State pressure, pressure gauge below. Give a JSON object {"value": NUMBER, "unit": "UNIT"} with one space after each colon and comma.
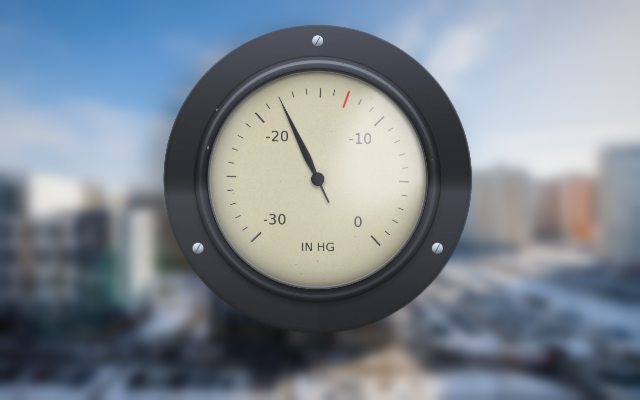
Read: {"value": -18, "unit": "inHg"}
